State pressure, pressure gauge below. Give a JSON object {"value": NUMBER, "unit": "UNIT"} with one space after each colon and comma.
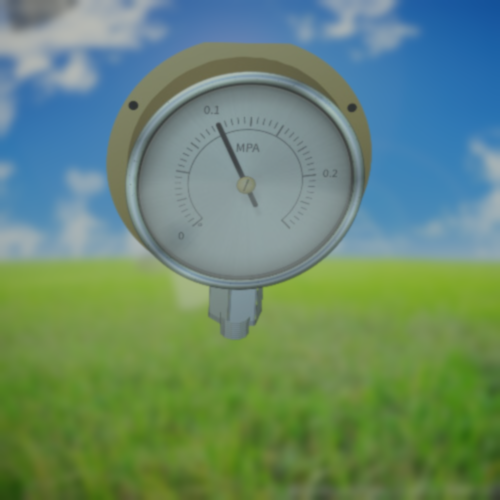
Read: {"value": 0.1, "unit": "MPa"}
